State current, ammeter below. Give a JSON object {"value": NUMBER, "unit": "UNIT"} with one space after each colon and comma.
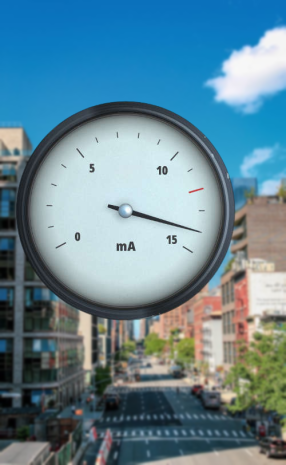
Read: {"value": 14, "unit": "mA"}
